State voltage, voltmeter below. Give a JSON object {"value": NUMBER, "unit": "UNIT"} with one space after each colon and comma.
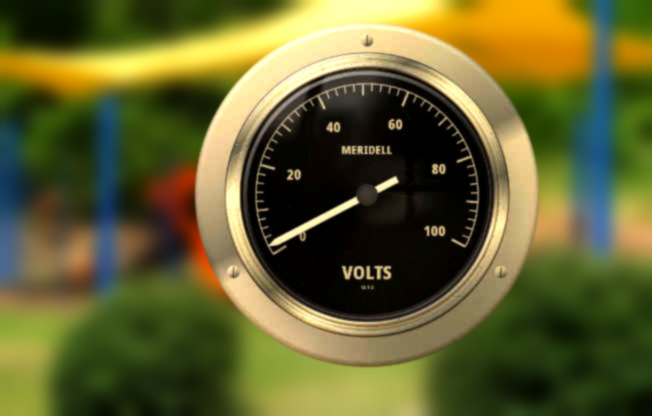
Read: {"value": 2, "unit": "V"}
